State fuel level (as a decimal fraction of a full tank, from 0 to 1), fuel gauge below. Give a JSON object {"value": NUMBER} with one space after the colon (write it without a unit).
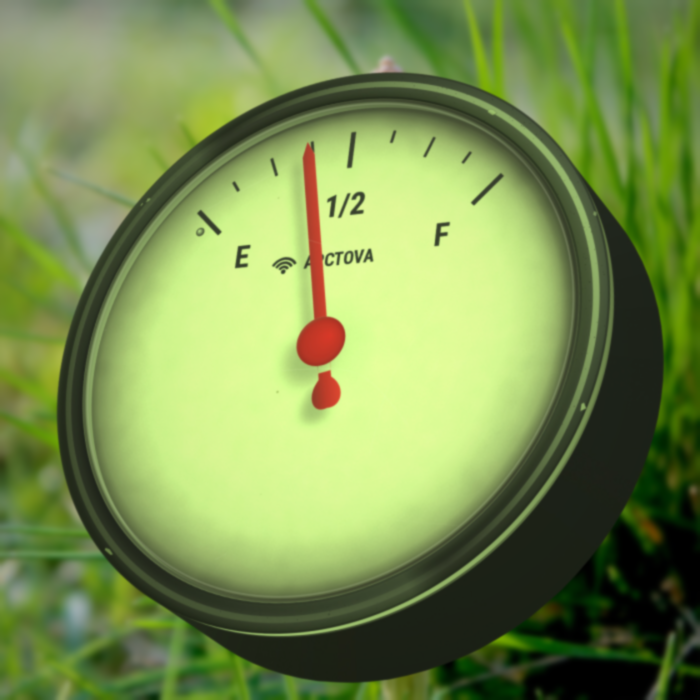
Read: {"value": 0.375}
